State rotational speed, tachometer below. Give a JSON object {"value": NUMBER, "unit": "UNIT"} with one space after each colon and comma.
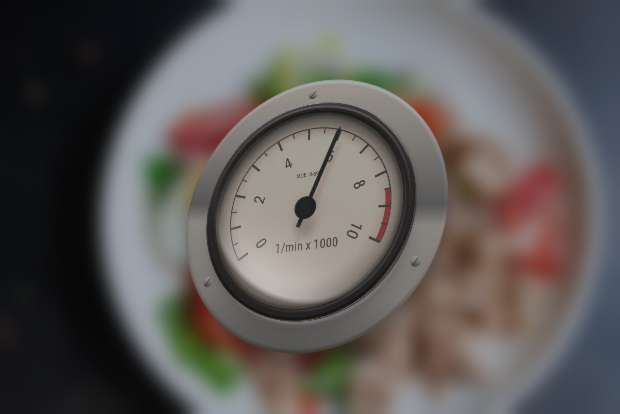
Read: {"value": 6000, "unit": "rpm"}
